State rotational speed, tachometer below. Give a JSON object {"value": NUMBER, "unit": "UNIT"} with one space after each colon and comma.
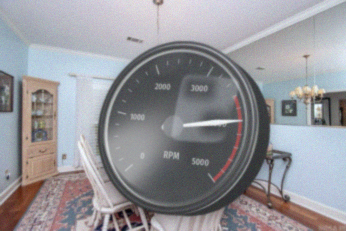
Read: {"value": 4000, "unit": "rpm"}
